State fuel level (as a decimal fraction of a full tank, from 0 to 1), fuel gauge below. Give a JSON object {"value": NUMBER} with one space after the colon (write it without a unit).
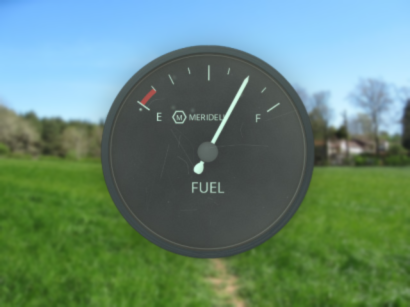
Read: {"value": 0.75}
